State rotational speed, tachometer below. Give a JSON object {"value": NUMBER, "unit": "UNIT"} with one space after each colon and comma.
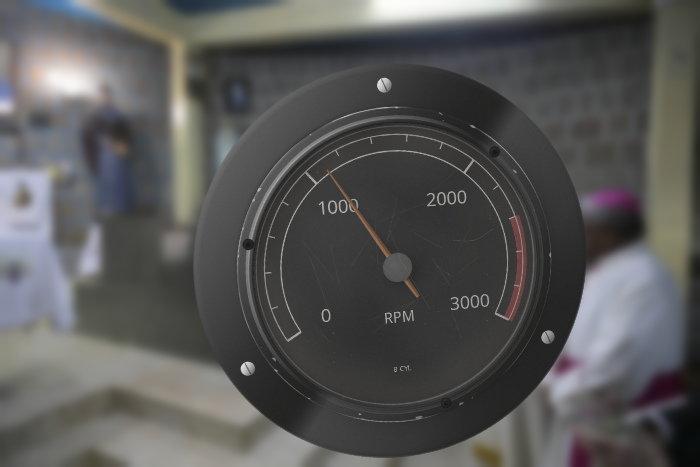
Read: {"value": 1100, "unit": "rpm"}
